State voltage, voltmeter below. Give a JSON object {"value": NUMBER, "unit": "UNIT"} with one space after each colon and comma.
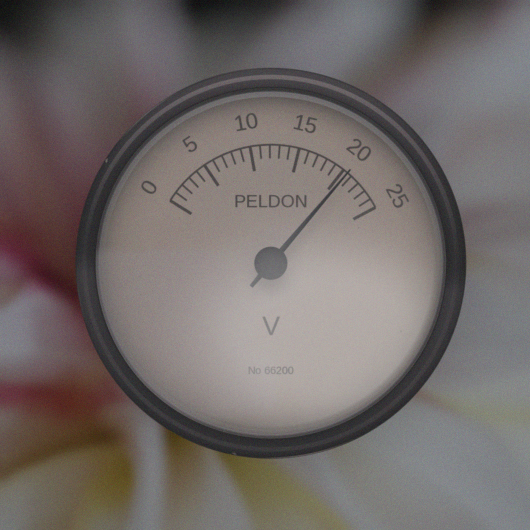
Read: {"value": 20.5, "unit": "V"}
